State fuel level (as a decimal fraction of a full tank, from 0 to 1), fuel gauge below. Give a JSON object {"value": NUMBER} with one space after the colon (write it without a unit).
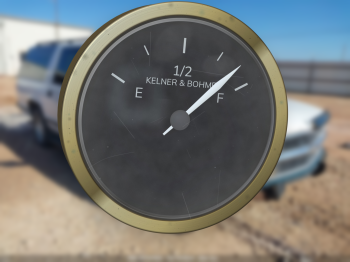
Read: {"value": 0.875}
